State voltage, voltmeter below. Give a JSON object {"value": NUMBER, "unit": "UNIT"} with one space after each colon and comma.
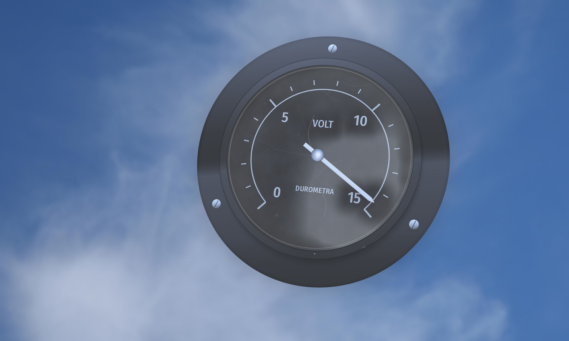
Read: {"value": 14.5, "unit": "V"}
